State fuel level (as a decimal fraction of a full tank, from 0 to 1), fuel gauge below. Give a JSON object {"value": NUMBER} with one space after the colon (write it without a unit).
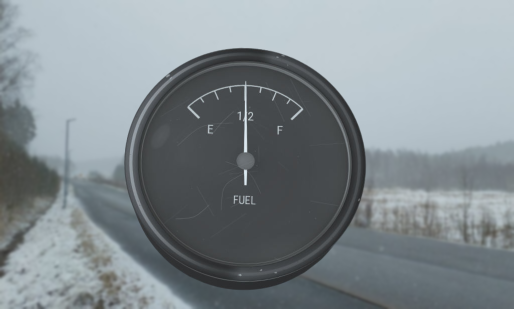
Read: {"value": 0.5}
